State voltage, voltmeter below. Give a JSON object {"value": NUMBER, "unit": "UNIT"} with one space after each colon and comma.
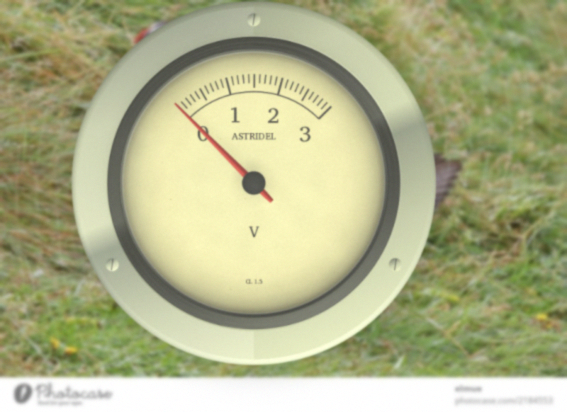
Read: {"value": 0, "unit": "V"}
